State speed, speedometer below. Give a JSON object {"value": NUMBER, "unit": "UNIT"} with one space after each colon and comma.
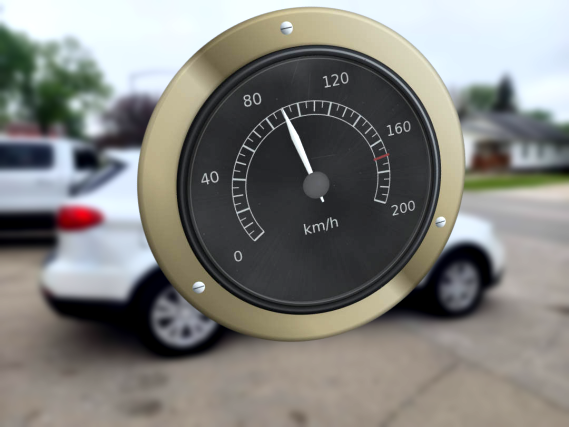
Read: {"value": 90, "unit": "km/h"}
